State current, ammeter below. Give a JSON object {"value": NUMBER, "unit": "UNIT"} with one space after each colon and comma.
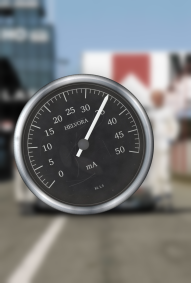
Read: {"value": 35, "unit": "mA"}
